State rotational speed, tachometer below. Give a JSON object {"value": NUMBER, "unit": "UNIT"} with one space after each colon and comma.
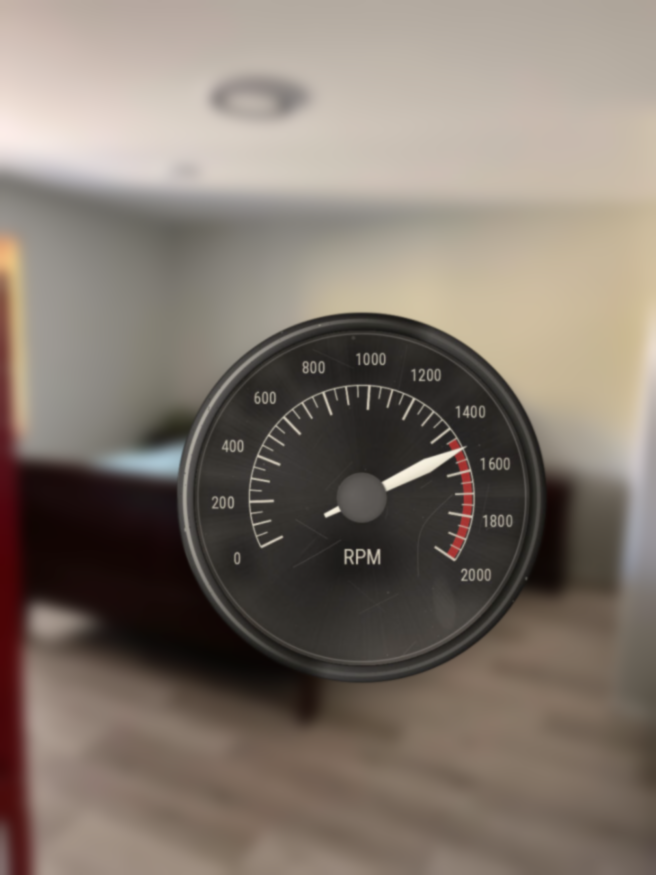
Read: {"value": 1500, "unit": "rpm"}
